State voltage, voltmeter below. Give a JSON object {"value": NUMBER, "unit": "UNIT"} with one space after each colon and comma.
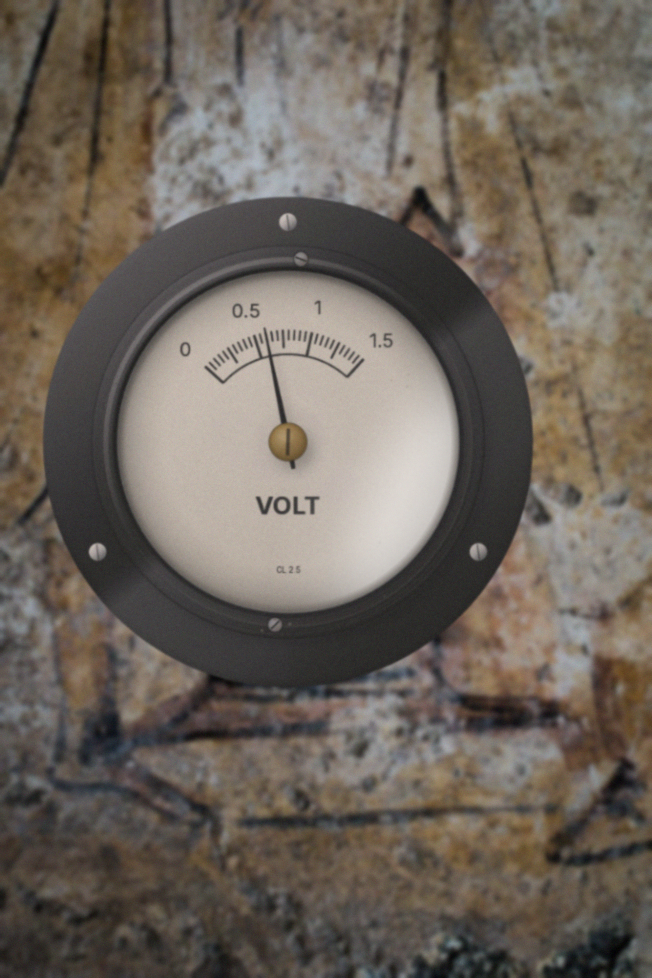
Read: {"value": 0.6, "unit": "V"}
